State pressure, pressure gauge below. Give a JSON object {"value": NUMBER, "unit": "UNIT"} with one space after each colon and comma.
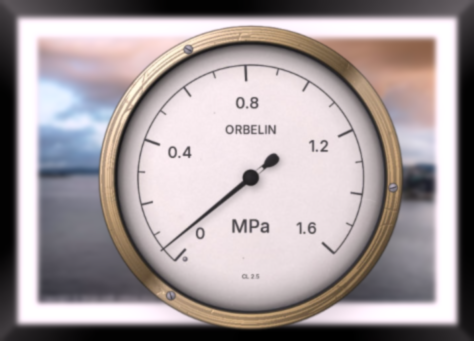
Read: {"value": 0.05, "unit": "MPa"}
